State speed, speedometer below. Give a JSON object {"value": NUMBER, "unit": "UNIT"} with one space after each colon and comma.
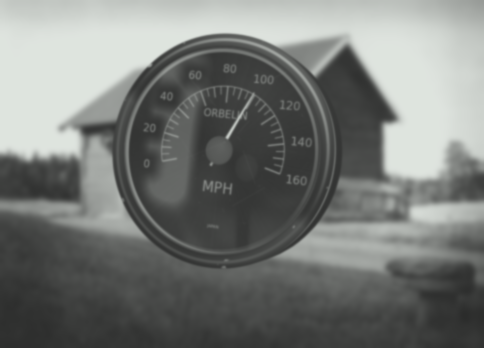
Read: {"value": 100, "unit": "mph"}
